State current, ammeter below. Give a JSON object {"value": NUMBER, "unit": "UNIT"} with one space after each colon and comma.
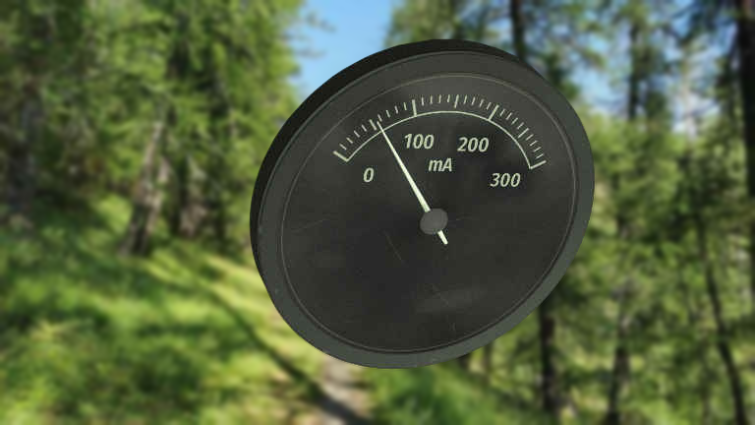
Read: {"value": 55, "unit": "mA"}
